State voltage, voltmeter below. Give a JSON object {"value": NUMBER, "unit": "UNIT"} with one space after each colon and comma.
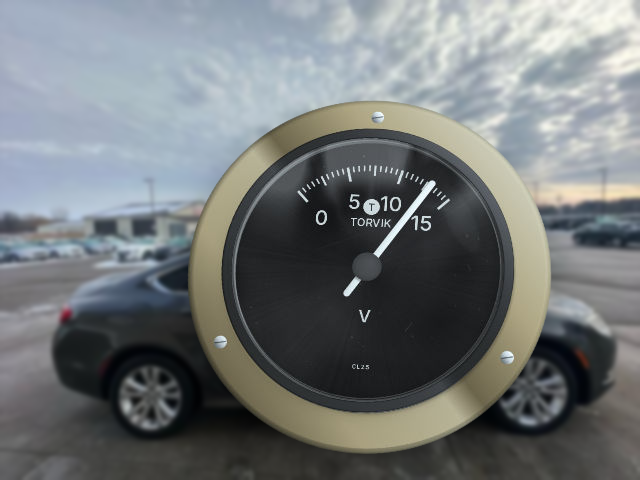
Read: {"value": 13, "unit": "V"}
